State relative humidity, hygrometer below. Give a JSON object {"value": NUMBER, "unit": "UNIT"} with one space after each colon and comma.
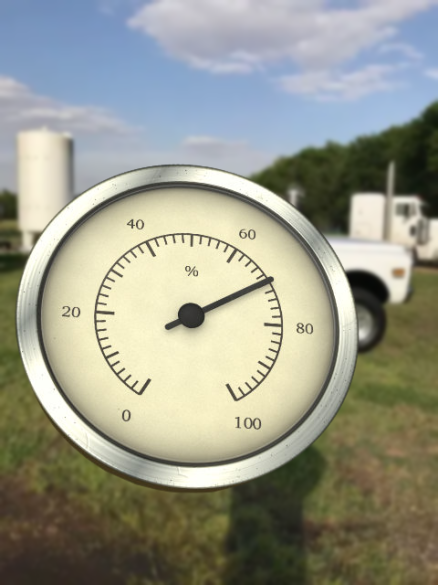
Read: {"value": 70, "unit": "%"}
